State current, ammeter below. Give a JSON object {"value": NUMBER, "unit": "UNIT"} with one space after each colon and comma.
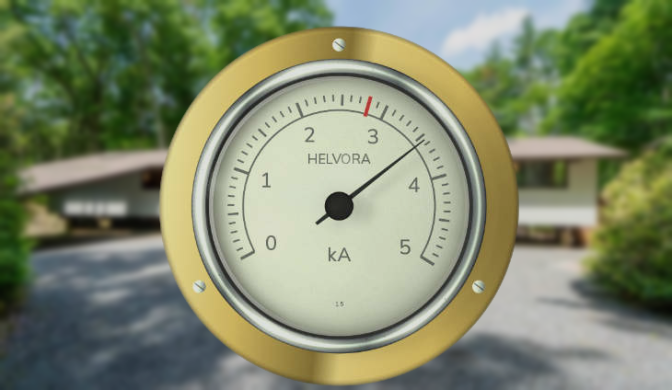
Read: {"value": 3.55, "unit": "kA"}
